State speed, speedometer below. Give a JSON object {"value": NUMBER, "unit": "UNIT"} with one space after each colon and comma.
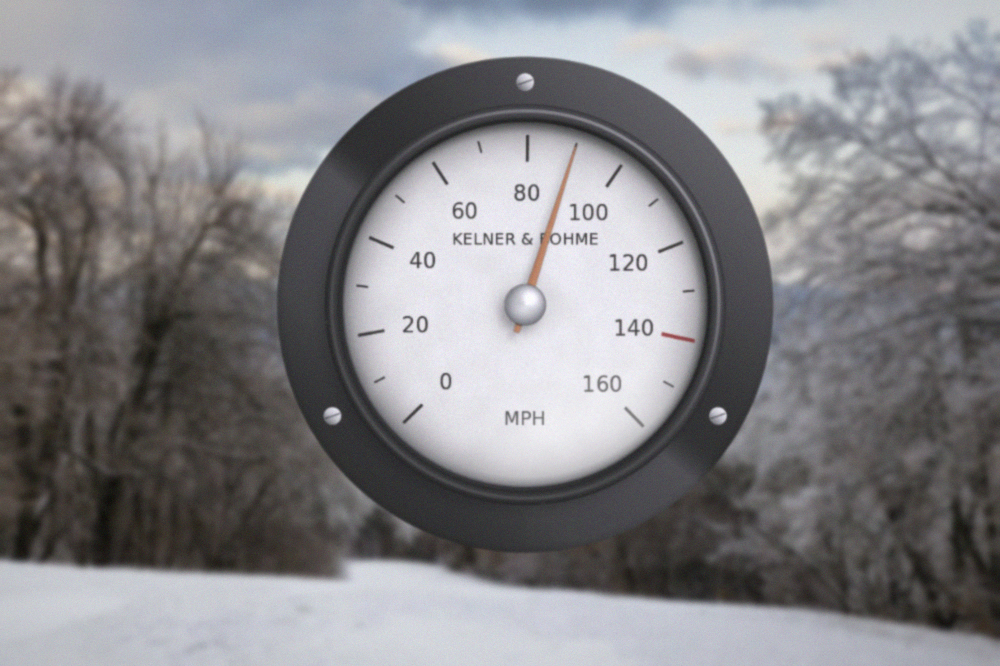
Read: {"value": 90, "unit": "mph"}
